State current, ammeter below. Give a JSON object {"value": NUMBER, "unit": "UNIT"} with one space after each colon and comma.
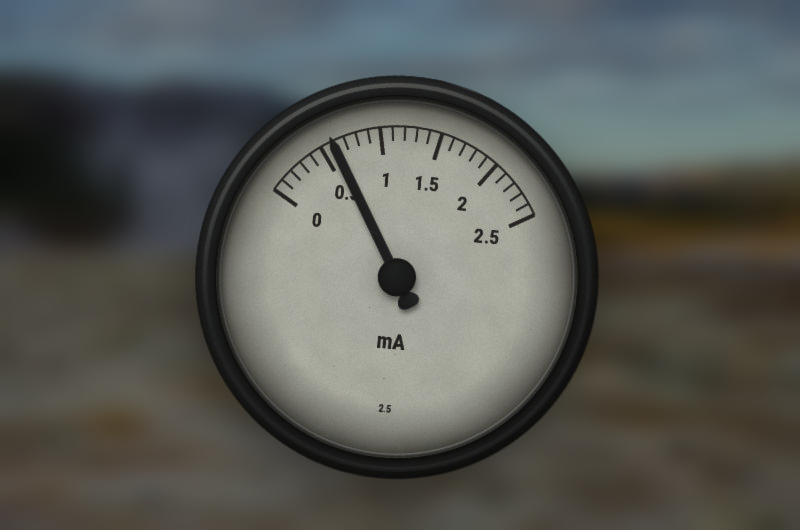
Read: {"value": 0.6, "unit": "mA"}
